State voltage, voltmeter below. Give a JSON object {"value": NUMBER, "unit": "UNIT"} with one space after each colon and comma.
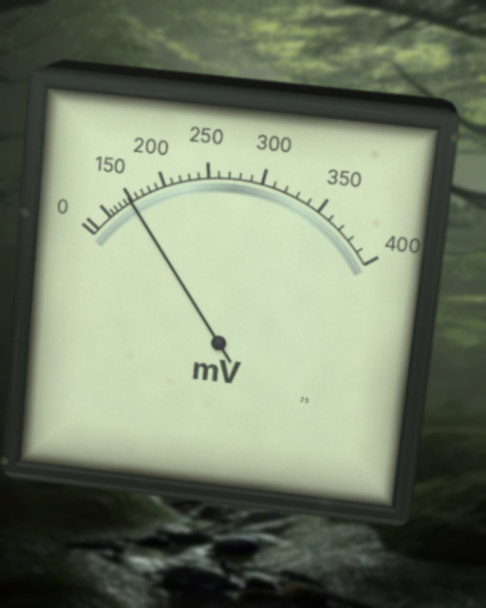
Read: {"value": 150, "unit": "mV"}
